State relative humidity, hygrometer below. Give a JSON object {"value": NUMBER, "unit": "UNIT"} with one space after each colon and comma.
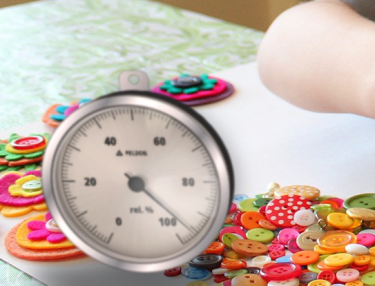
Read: {"value": 95, "unit": "%"}
